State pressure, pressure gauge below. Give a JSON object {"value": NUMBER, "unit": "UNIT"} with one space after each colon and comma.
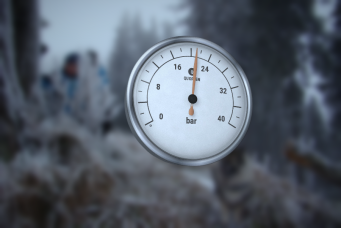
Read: {"value": 21, "unit": "bar"}
